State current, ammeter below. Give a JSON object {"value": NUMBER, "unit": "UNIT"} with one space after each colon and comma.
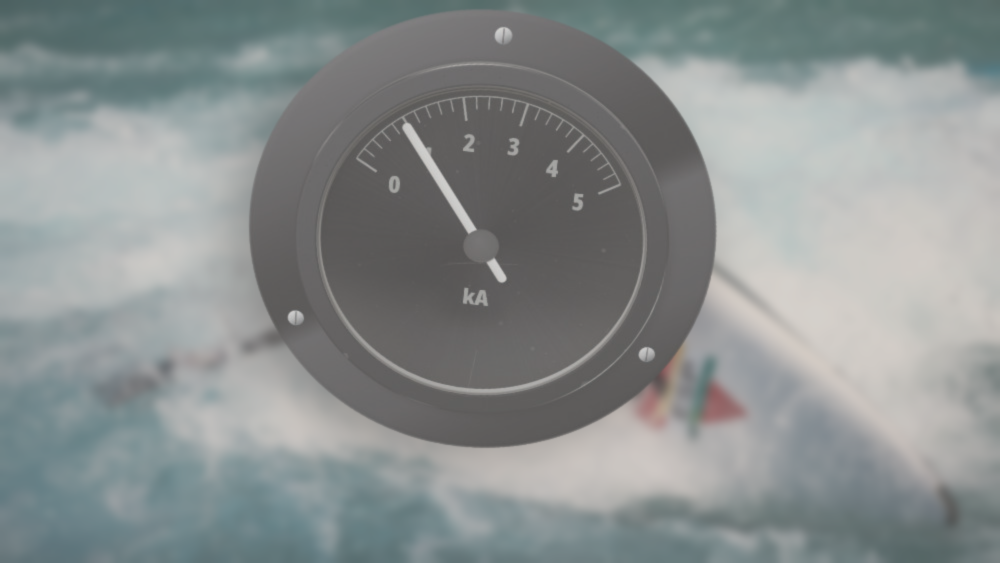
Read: {"value": 1, "unit": "kA"}
